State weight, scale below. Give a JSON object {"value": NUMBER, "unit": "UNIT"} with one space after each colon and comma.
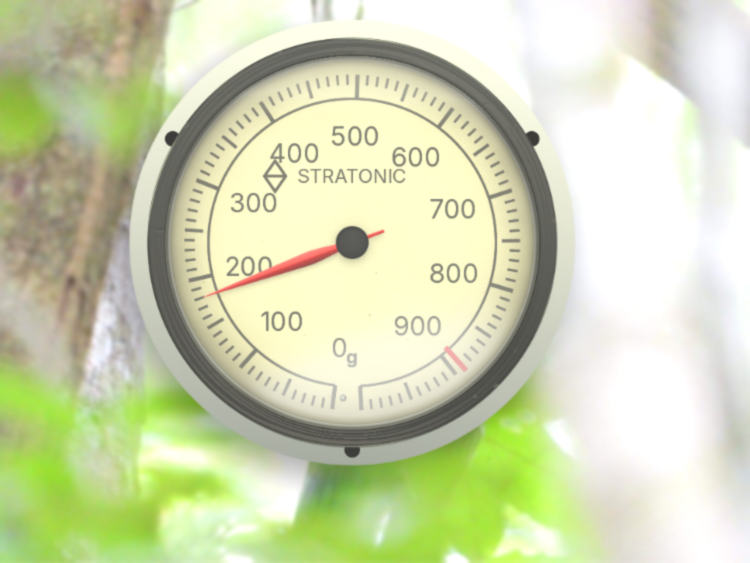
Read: {"value": 180, "unit": "g"}
